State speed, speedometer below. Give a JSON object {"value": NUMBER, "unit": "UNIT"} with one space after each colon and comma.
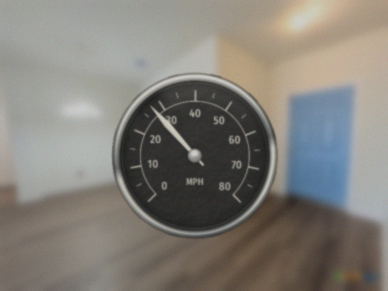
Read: {"value": 27.5, "unit": "mph"}
